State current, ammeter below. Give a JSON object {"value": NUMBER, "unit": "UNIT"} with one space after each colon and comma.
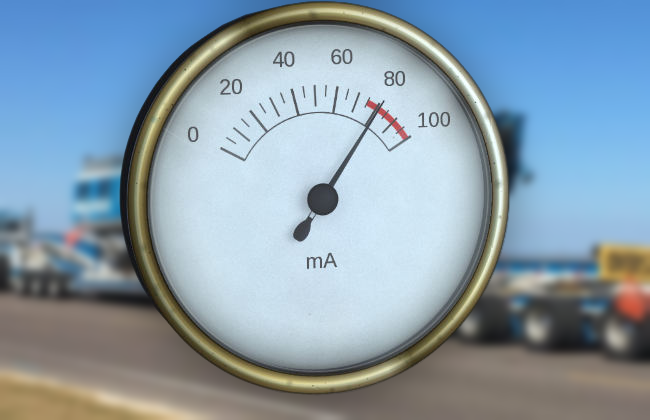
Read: {"value": 80, "unit": "mA"}
